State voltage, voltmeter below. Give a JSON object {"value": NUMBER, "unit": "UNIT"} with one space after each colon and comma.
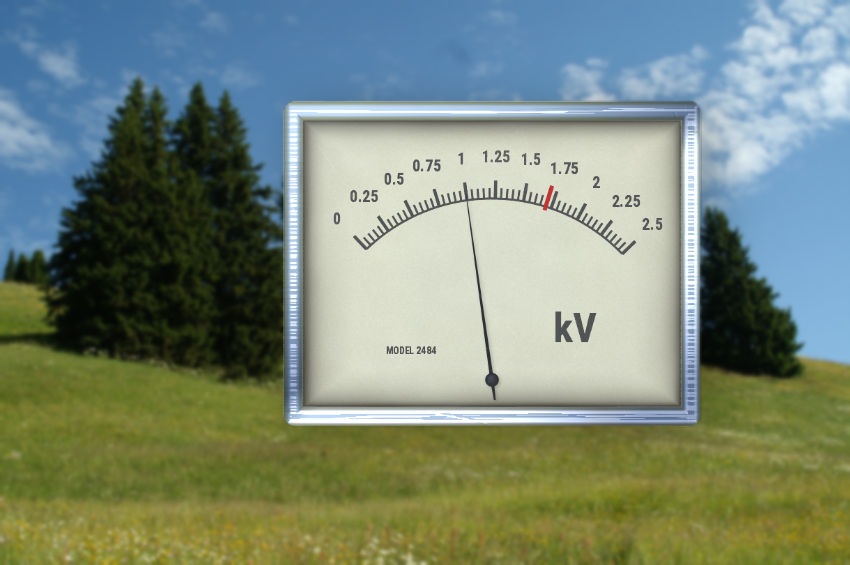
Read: {"value": 1, "unit": "kV"}
